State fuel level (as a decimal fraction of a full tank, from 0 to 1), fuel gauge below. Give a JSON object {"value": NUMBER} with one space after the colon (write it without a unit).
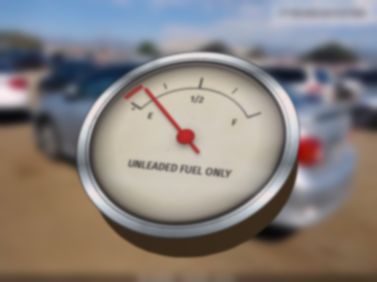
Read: {"value": 0.125}
